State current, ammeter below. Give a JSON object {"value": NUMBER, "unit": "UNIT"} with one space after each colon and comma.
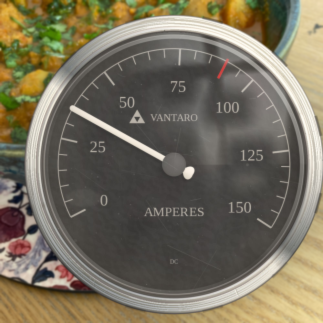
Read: {"value": 35, "unit": "A"}
